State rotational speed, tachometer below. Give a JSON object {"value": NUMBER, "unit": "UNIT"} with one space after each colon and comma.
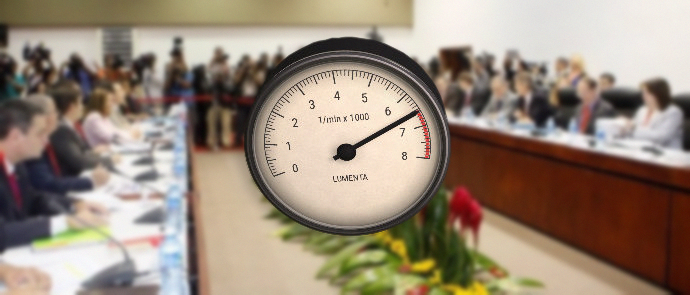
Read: {"value": 6500, "unit": "rpm"}
